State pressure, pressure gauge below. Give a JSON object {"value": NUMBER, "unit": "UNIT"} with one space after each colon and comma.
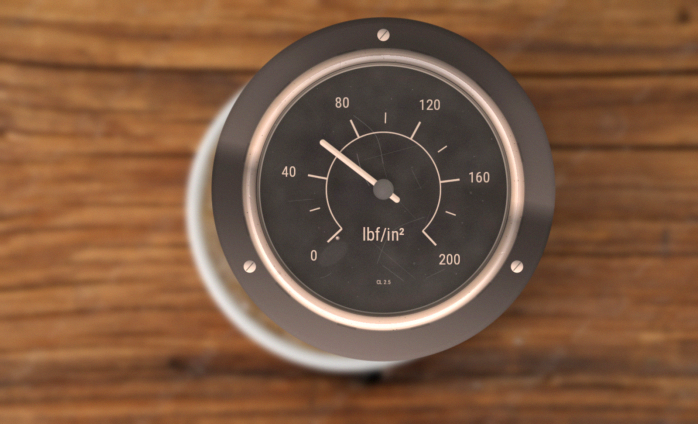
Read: {"value": 60, "unit": "psi"}
